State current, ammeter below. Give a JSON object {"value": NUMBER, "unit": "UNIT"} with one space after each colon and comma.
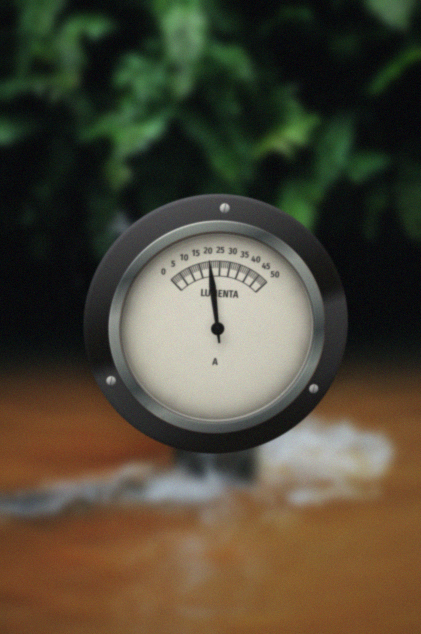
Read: {"value": 20, "unit": "A"}
